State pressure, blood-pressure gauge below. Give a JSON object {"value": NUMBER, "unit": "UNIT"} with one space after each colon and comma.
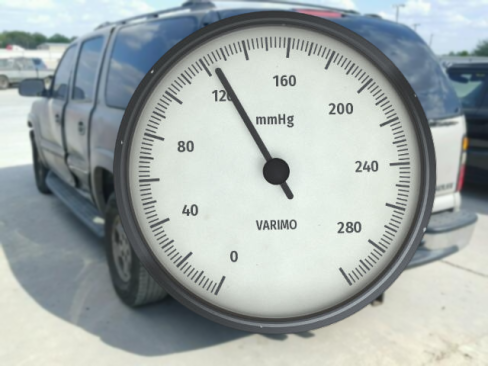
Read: {"value": 124, "unit": "mmHg"}
